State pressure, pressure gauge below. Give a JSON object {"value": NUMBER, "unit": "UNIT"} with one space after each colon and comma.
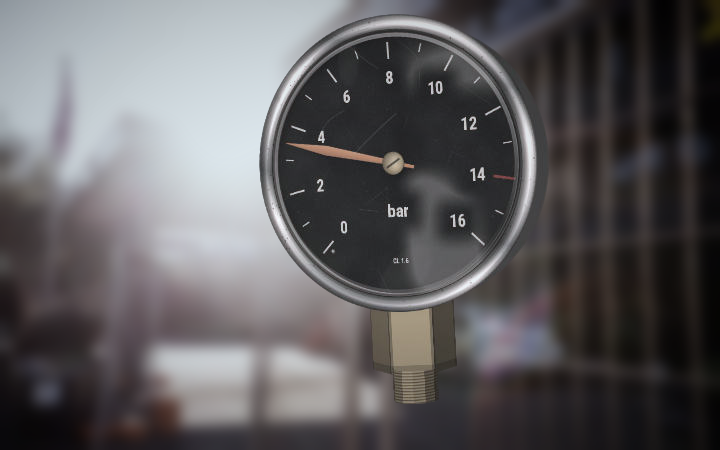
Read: {"value": 3.5, "unit": "bar"}
